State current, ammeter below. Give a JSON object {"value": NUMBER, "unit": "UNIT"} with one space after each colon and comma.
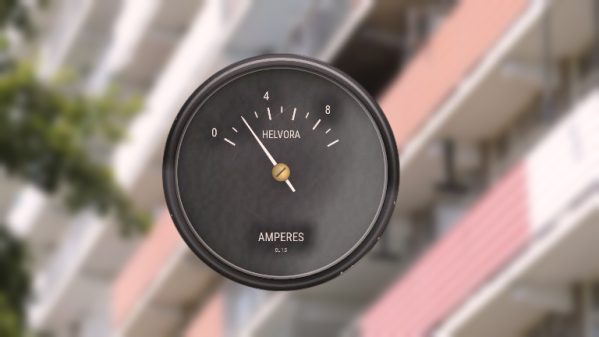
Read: {"value": 2, "unit": "A"}
